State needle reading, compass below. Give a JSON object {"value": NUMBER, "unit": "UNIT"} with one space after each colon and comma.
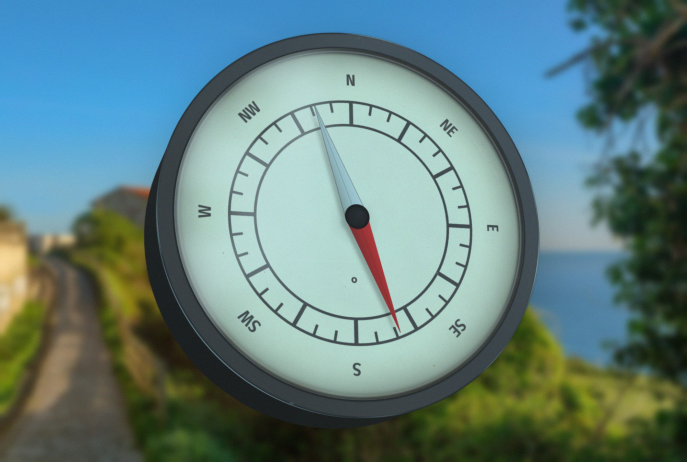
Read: {"value": 160, "unit": "°"}
